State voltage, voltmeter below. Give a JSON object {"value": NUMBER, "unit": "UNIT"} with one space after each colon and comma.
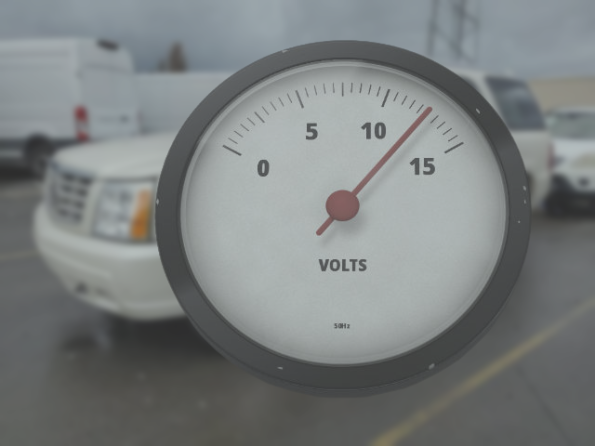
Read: {"value": 12.5, "unit": "V"}
